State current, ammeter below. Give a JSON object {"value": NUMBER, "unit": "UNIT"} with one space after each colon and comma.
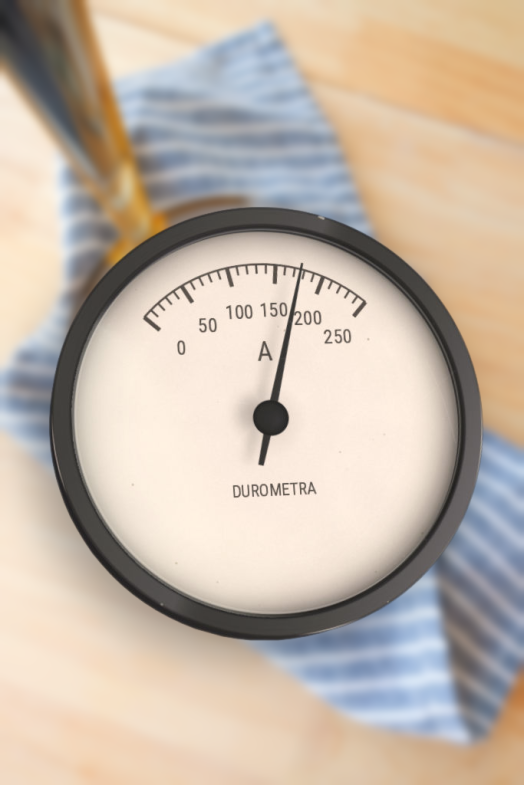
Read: {"value": 175, "unit": "A"}
